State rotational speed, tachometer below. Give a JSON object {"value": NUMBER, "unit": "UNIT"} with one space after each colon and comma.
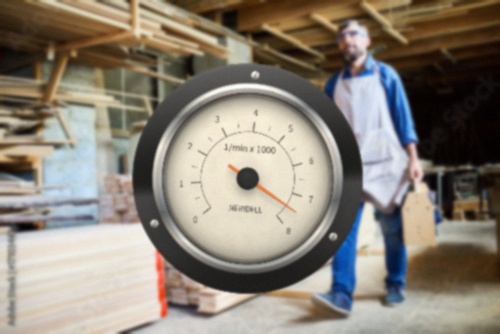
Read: {"value": 7500, "unit": "rpm"}
